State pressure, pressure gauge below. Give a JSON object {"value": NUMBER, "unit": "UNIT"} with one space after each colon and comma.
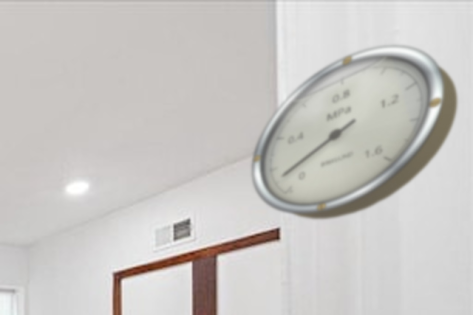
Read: {"value": 0.1, "unit": "MPa"}
